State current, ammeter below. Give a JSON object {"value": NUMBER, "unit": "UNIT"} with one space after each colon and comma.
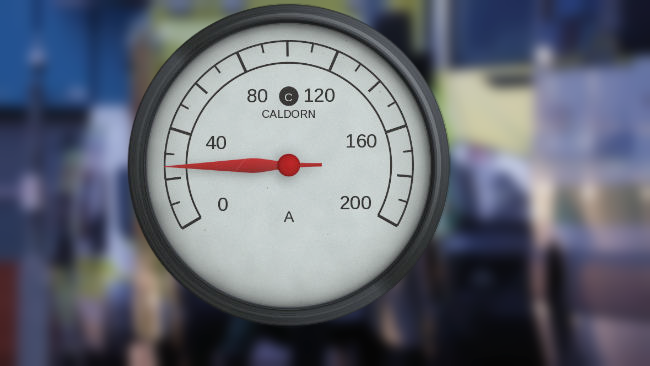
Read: {"value": 25, "unit": "A"}
